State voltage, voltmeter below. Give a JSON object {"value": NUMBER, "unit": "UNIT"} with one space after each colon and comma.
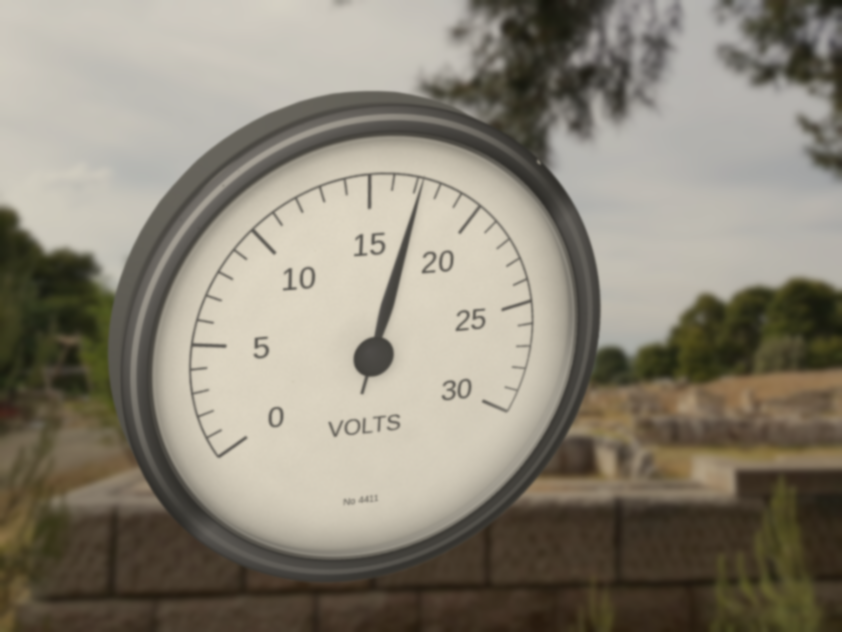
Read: {"value": 17, "unit": "V"}
